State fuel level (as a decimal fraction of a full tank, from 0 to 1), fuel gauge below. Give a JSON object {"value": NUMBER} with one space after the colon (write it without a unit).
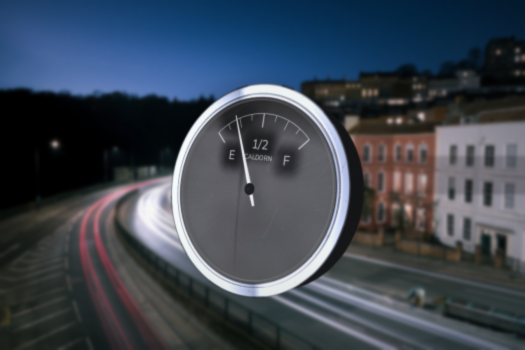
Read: {"value": 0.25}
